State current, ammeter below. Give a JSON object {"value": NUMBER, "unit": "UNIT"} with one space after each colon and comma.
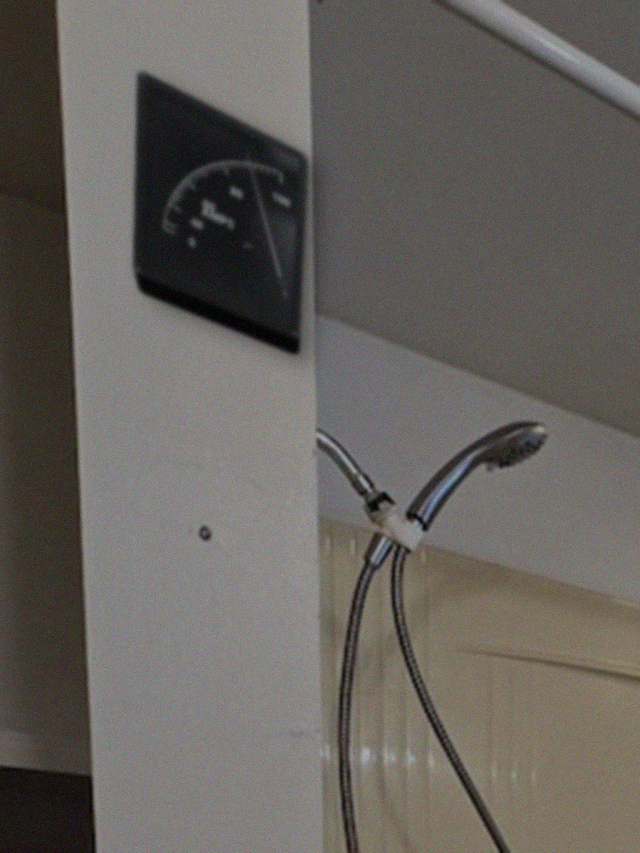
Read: {"value": 90, "unit": "A"}
